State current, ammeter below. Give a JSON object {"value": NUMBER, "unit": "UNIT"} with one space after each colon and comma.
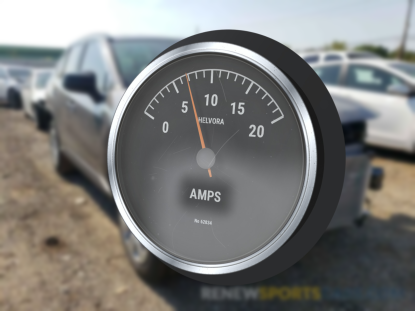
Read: {"value": 7, "unit": "A"}
